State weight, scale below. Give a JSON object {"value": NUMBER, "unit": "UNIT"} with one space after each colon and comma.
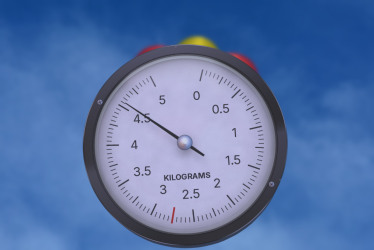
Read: {"value": 4.55, "unit": "kg"}
